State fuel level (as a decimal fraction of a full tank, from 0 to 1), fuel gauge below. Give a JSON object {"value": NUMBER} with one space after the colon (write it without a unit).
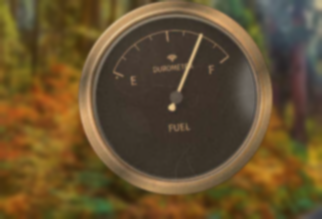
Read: {"value": 0.75}
